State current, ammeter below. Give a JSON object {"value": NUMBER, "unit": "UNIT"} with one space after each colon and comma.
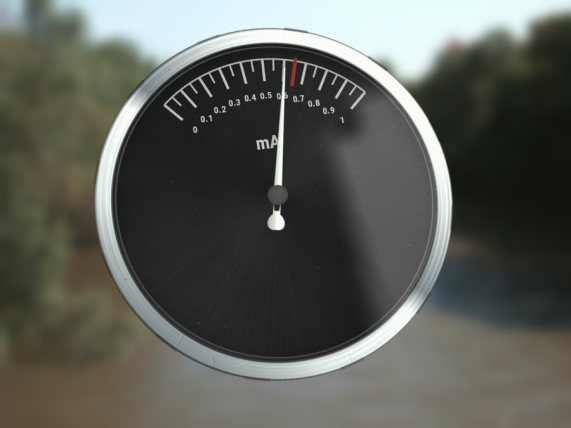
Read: {"value": 0.6, "unit": "mA"}
